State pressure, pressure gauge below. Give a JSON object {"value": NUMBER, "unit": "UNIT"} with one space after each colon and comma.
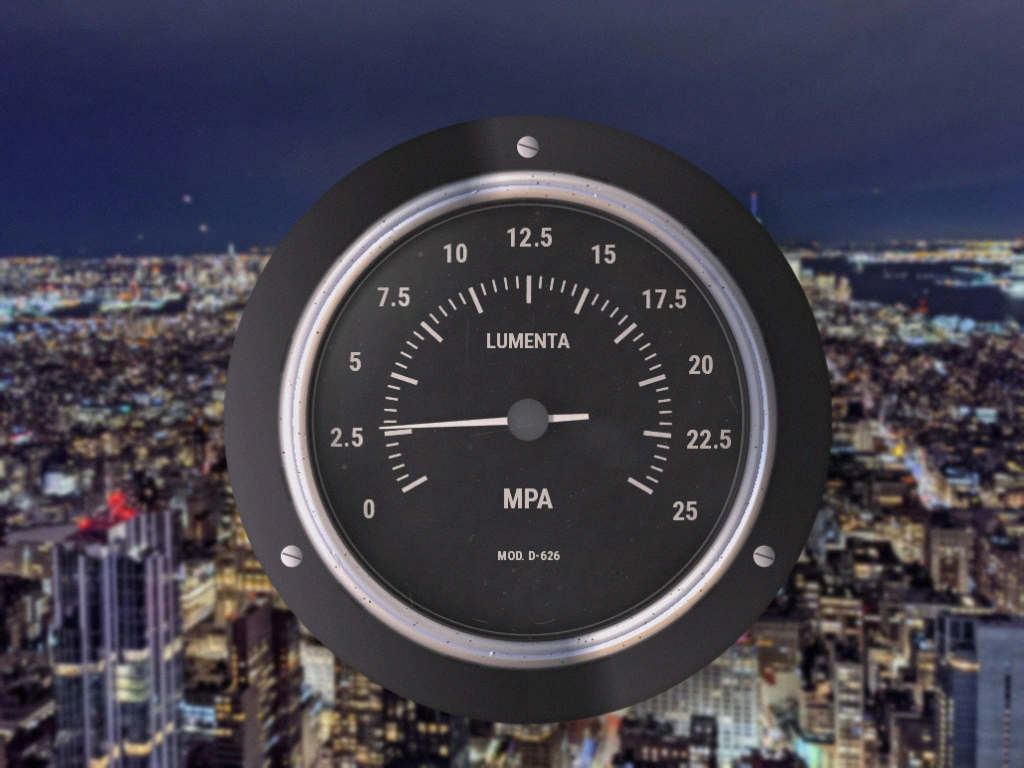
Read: {"value": 2.75, "unit": "MPa"}
